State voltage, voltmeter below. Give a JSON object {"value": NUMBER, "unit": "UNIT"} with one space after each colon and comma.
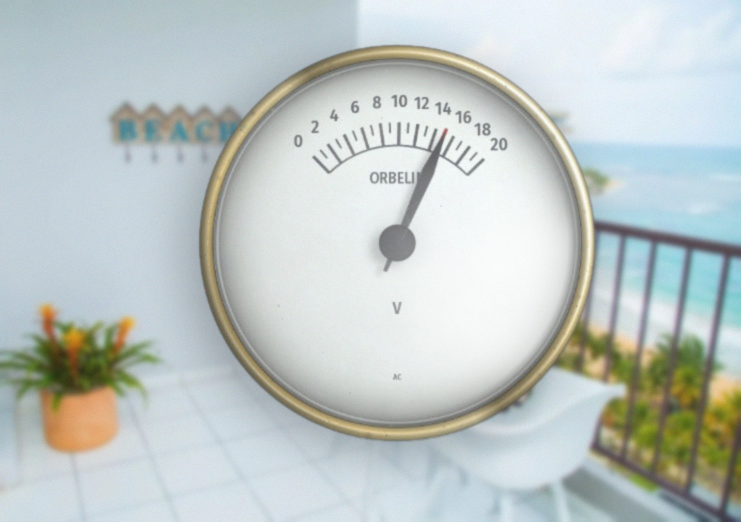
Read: {"value": 15, "unit": "V"}
